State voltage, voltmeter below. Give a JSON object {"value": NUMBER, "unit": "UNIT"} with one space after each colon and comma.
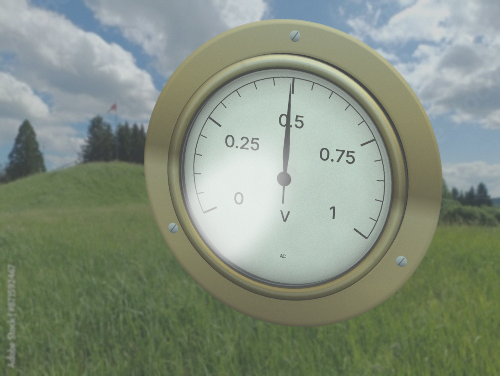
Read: {"value": 0.5, "unit": "V"}
